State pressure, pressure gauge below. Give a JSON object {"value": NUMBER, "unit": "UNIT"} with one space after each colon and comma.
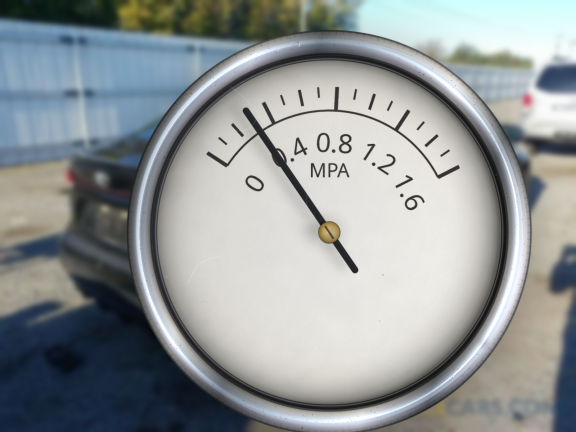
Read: {"value": 0.3, "unit": "MPa"}
